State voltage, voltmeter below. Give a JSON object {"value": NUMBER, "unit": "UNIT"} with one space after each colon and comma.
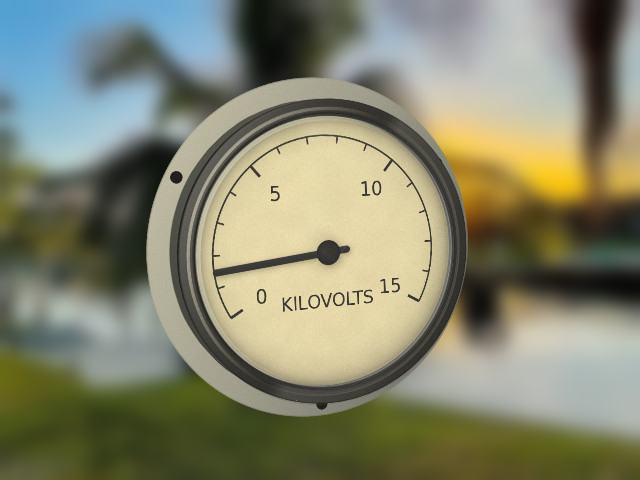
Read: {"value": 1.5, "unit": "kV"}
